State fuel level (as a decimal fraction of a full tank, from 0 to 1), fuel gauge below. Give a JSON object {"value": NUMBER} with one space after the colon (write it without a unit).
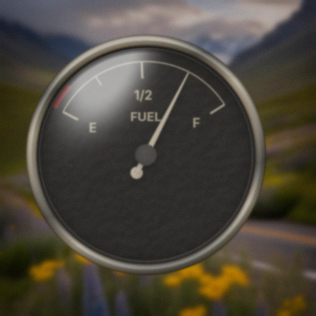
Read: {"value": 0.75}
